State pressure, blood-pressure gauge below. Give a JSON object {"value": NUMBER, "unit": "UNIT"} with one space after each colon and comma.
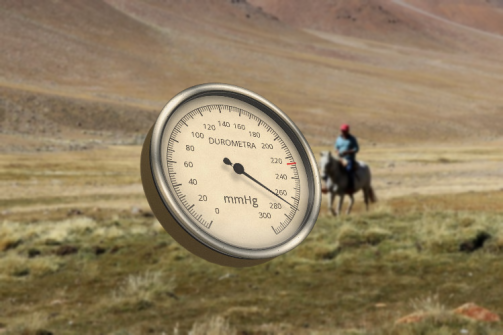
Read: {"value": 270, "unit": "mmHg"}
